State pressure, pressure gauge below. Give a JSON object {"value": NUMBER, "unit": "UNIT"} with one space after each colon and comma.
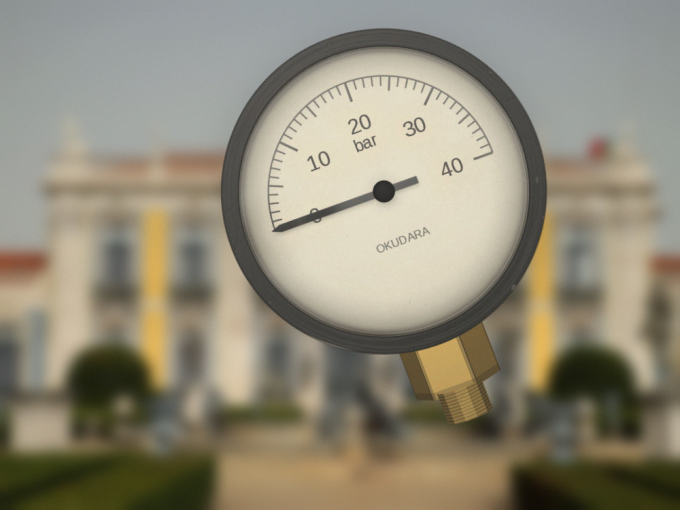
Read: {"value": 0, "unit": "bar"}
